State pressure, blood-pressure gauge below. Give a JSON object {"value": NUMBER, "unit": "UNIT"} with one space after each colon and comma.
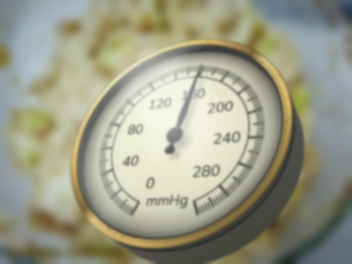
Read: {"value": 160, "unit": "mmHg"}
